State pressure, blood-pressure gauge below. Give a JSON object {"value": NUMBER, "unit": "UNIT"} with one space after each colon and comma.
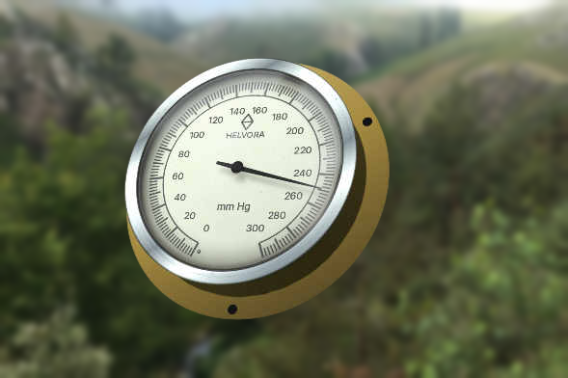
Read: {"value": 250, "unit": "mmHg"}
